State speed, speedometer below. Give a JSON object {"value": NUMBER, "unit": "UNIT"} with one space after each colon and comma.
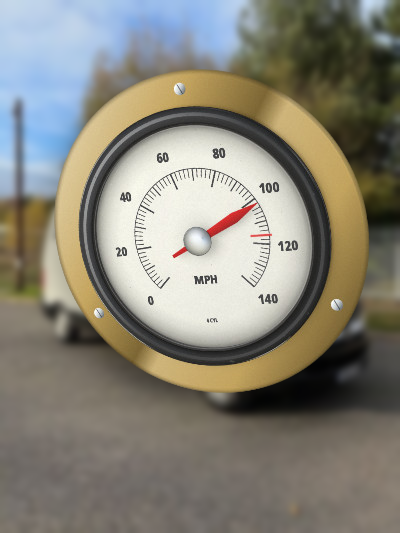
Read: {"value": 102, "unit": "mph"}
